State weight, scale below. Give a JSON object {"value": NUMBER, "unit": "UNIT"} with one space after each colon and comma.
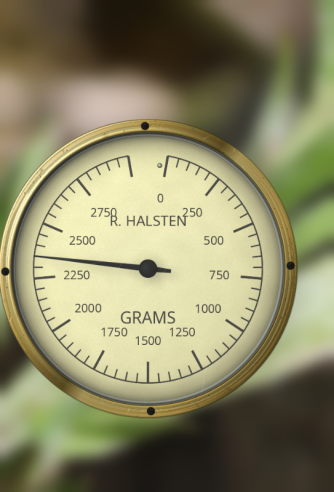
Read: {"value": 2350, "unit": "g"}
